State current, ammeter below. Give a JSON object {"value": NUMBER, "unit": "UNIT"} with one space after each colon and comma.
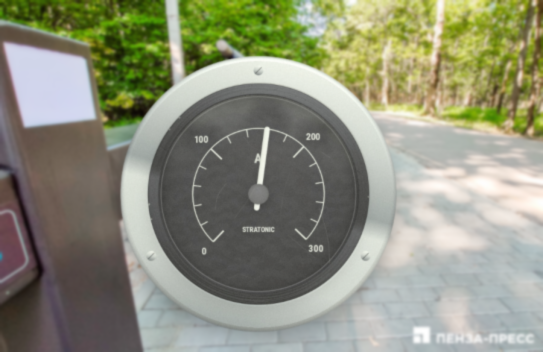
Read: {"value": 160, "unit": "A"}
